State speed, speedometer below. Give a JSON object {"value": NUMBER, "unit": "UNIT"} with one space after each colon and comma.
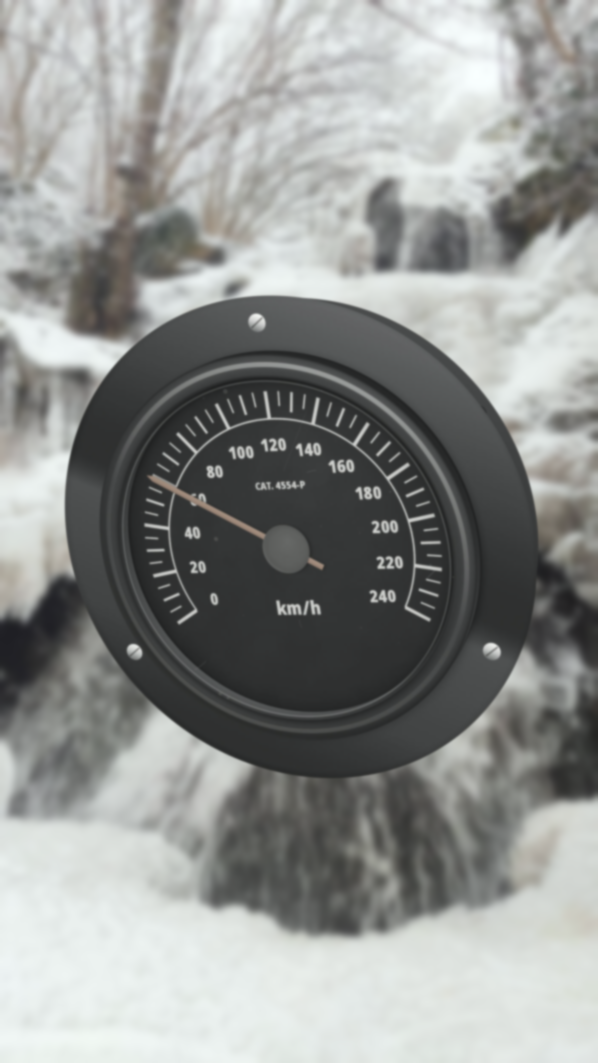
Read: {"value": 60, "unit": "km/h"}
